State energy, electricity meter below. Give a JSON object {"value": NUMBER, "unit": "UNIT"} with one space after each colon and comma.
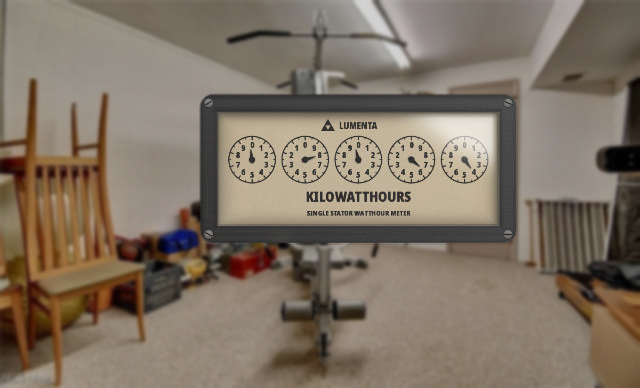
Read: {"value": 97964, "unit": "kWh"}
